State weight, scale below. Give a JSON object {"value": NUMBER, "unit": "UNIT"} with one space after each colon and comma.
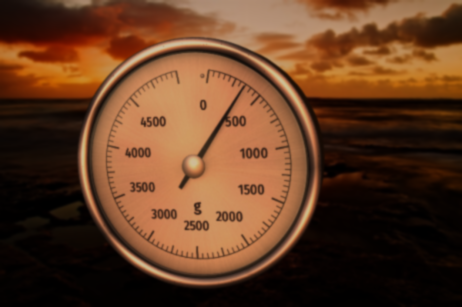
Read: {"value": 350, "unit": "g"}
